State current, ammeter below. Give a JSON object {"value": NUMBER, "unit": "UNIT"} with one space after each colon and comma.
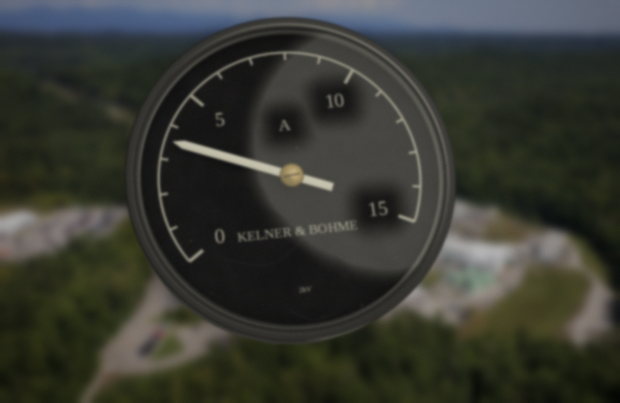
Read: {"value": 3.5, "unit": "A"}
